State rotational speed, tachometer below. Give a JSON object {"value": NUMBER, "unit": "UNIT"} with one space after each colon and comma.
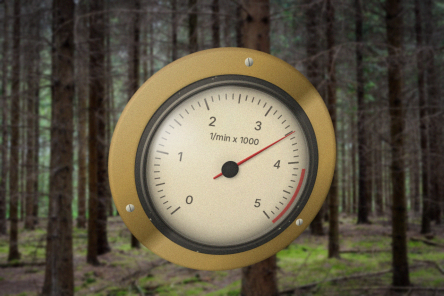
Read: {"value": 3500, "unit": "rpm"}
